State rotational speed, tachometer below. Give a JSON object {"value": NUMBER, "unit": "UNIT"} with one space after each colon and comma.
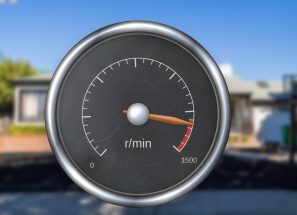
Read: {"value": 1325, "unit": "rpm"}
